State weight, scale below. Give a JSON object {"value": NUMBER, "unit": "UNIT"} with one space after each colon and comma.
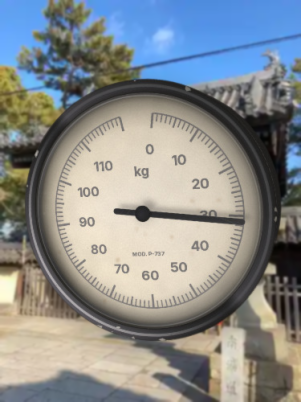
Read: {"value": 31, "unit": "kg"}
